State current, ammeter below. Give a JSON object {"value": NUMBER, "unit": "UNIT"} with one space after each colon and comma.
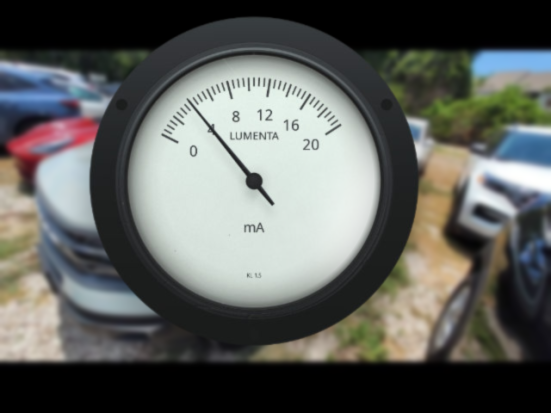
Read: {"value": 4, "unit": "mA"}
